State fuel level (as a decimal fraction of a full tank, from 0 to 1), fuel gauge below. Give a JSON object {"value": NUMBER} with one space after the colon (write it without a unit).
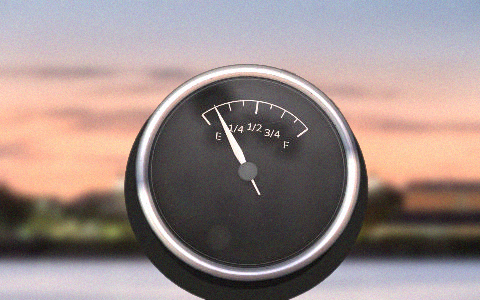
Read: {"value": 0.125}
